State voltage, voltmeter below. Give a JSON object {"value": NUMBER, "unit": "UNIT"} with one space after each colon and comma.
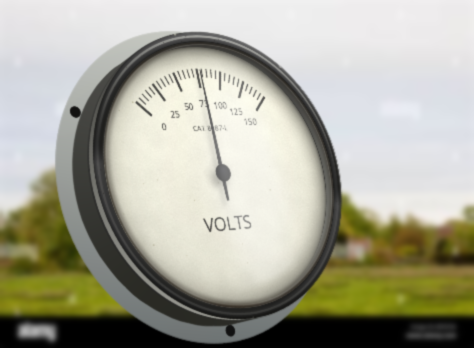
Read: {"value": 75, "unit": "V"}
